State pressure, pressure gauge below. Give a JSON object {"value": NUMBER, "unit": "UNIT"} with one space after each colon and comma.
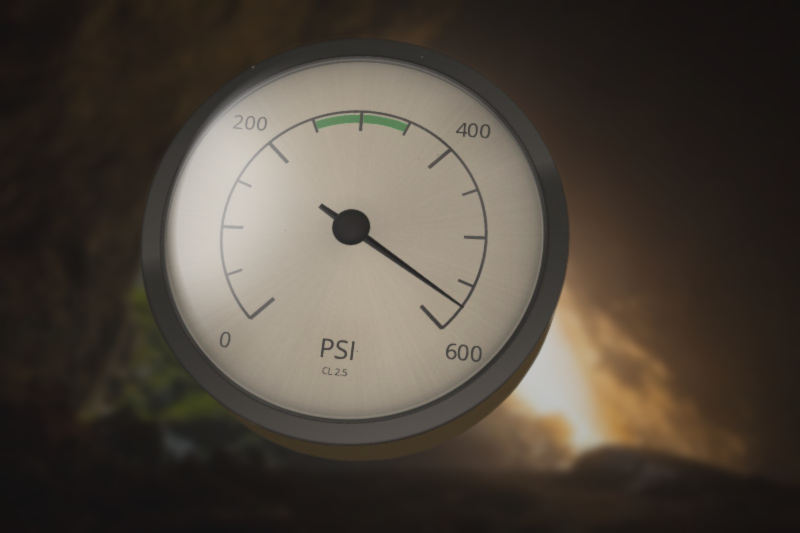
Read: {"value": 575, "unit": "psi"}
